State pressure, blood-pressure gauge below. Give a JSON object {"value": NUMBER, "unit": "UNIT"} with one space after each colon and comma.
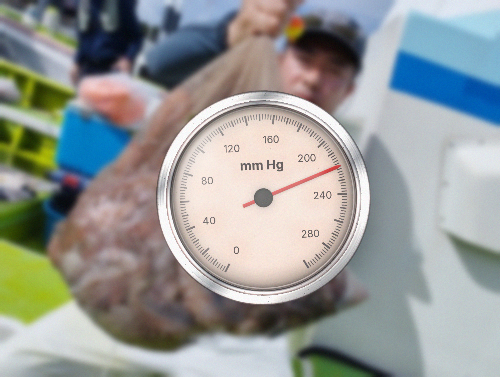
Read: {"value": 220, "unit": "mmHg"}
